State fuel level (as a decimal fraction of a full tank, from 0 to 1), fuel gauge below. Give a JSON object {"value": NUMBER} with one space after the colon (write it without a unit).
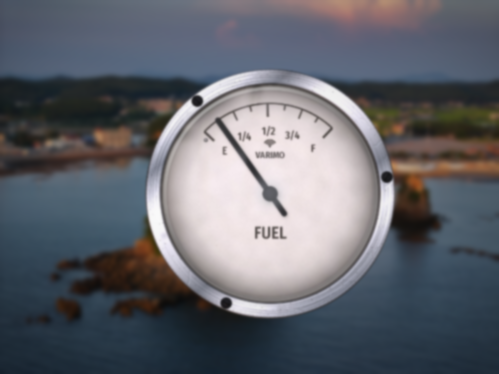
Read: {"value": 0.125}
